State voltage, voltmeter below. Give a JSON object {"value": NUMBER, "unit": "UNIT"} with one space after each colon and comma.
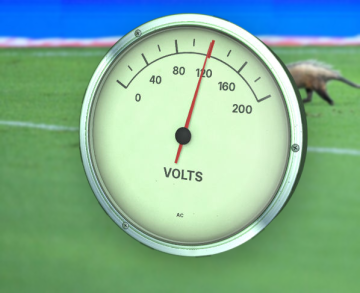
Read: {"value": 120, "unit": "V"}
